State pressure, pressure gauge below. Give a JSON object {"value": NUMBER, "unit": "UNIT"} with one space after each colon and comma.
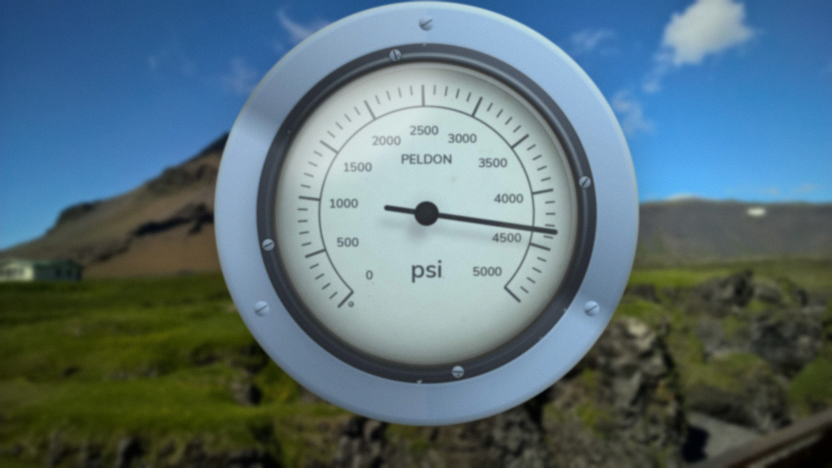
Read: {"value": 4350, "unit": "psi"}
